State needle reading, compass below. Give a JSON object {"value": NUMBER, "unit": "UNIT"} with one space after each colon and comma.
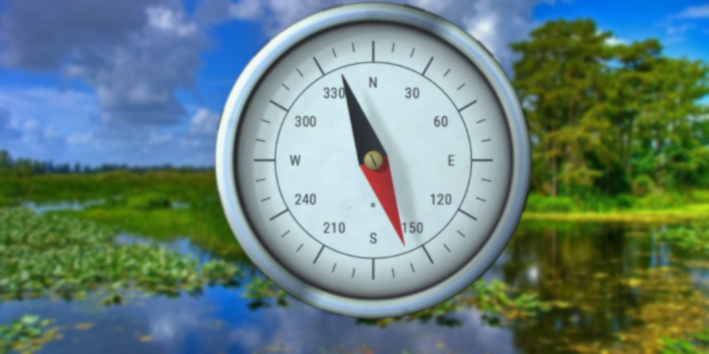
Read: {"value": 160, "unit": "°"}
